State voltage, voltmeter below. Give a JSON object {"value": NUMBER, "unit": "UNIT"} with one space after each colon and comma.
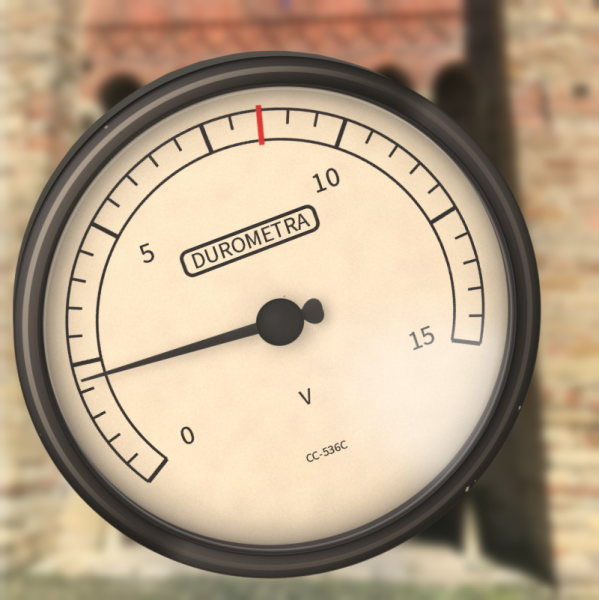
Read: {"value": 2.25, "unit": "V"}
